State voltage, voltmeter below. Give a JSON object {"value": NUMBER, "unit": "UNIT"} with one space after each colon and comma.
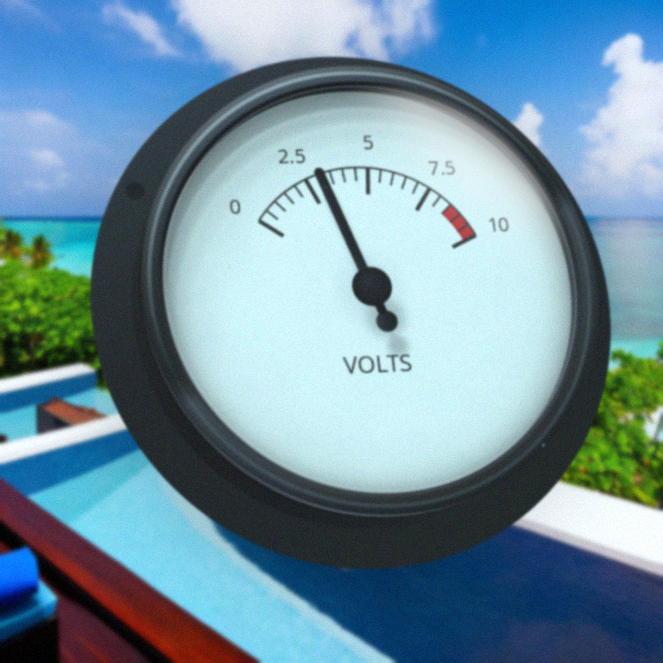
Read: {"value": 3, "unit": "V"}
